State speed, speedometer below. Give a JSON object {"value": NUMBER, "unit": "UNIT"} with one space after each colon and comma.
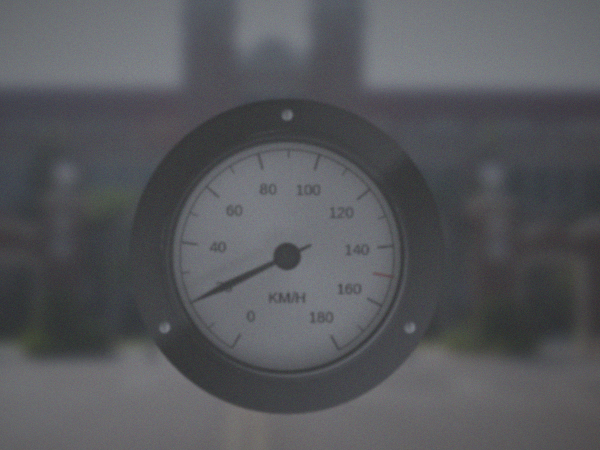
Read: {"value": 20, "unit": "km/h"}
